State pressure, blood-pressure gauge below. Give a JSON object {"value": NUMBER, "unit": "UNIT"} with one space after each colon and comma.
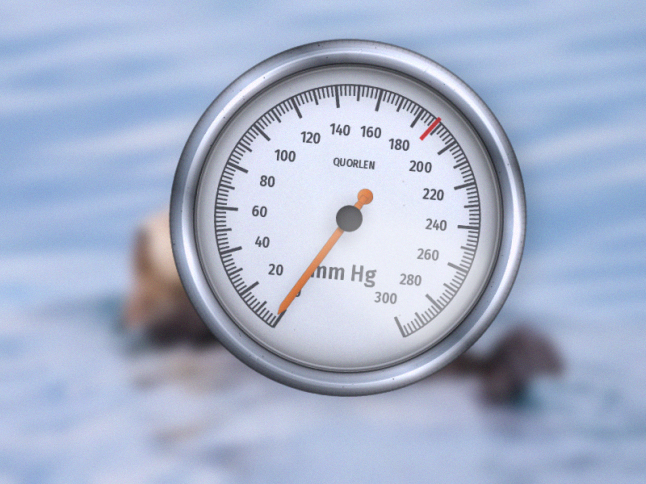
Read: {"value": 2, "unit": "mmHg"}
